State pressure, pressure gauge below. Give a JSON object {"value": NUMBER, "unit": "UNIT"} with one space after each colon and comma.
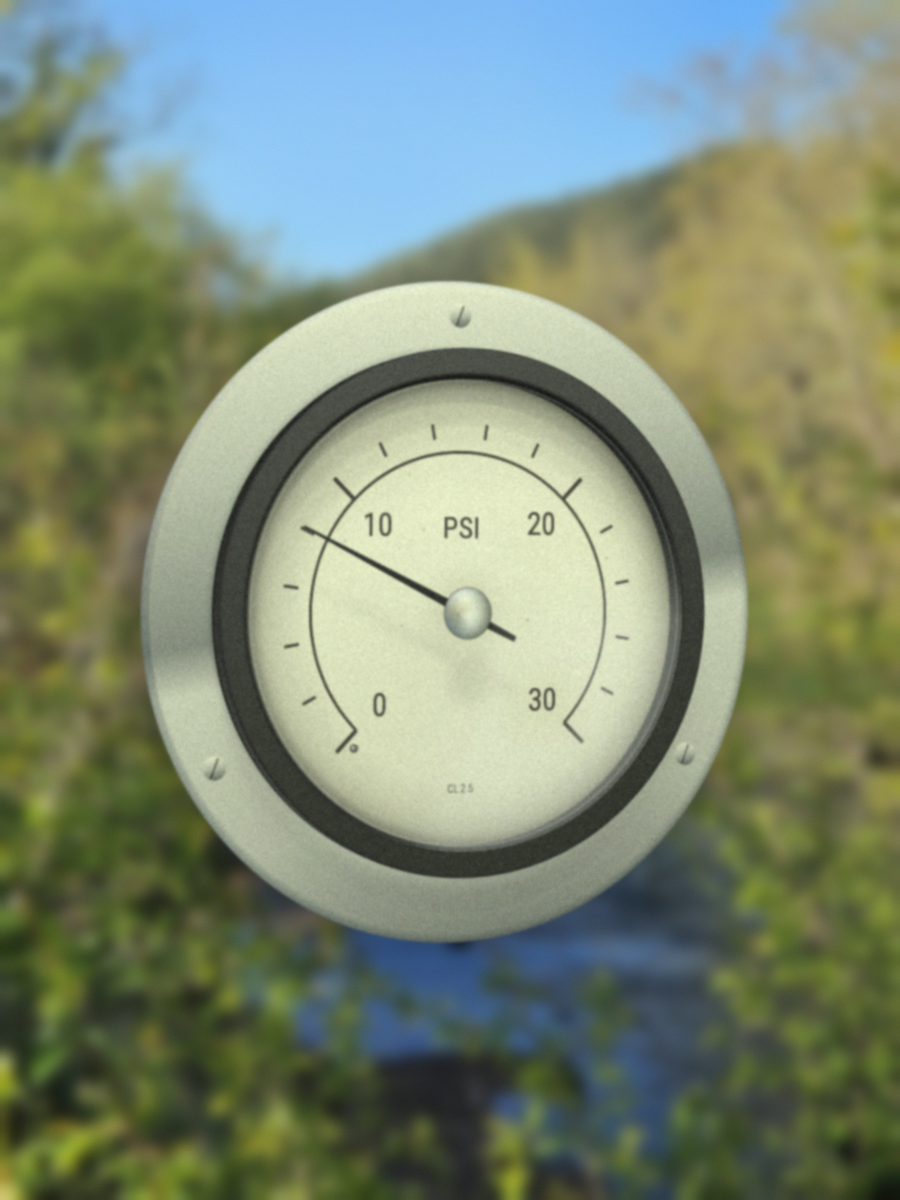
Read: {"value": 8, "unit": "psi"}
